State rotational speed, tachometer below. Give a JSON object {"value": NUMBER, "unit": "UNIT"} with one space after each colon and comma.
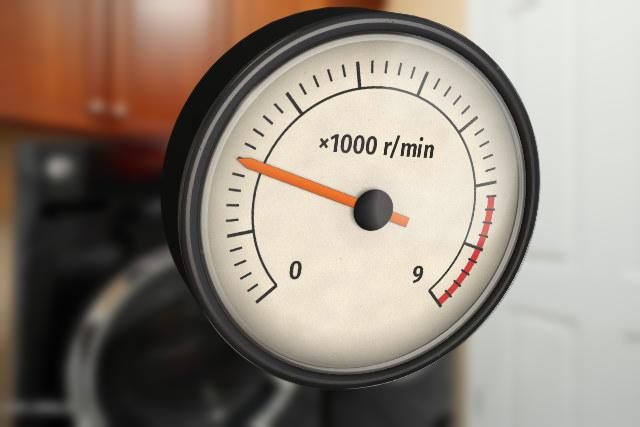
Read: {"value": 2000, "unit": "rpm"}
